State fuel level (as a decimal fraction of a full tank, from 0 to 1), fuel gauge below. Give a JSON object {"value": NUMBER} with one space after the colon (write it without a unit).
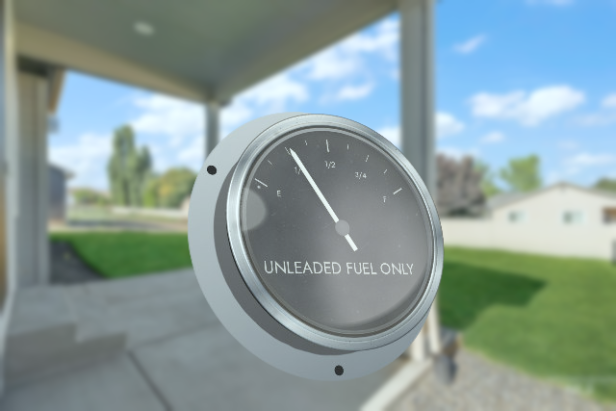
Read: {"value": 0.25}
